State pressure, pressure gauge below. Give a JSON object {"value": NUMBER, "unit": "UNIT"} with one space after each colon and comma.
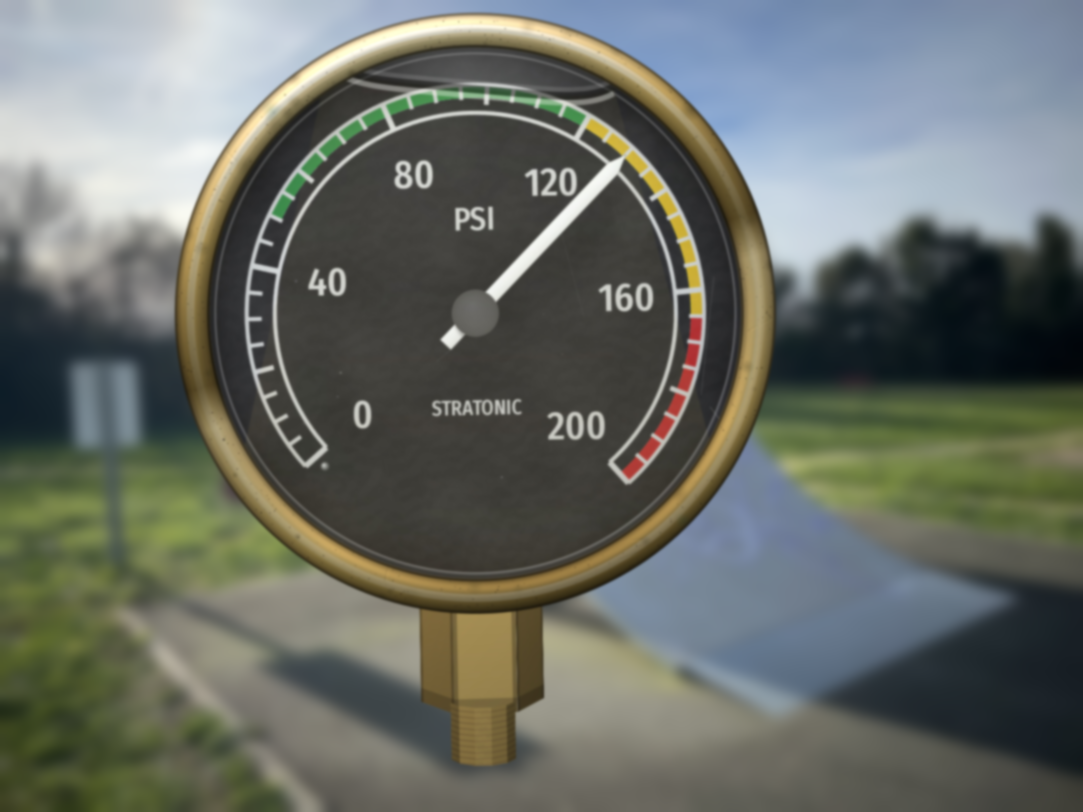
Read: {"value": 130, "unit": "psi"}
